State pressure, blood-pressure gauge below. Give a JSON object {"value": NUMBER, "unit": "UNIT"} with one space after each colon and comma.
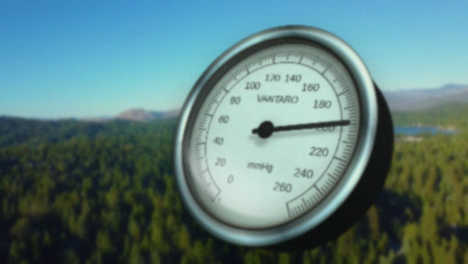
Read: {"value": 200, "unit": "mmHg"}
